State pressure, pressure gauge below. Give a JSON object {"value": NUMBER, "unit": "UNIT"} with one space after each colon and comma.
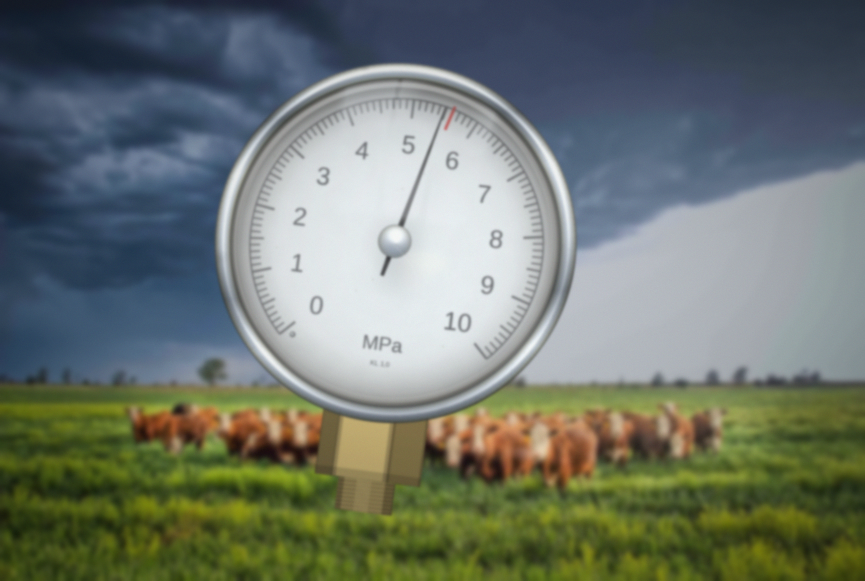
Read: {"value": 5.5, "unit": "MPa"}
